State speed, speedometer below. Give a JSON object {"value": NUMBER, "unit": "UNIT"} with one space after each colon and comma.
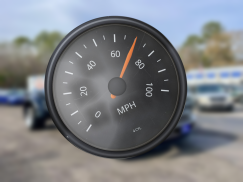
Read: {"value": 70, "unit": "mph"}
